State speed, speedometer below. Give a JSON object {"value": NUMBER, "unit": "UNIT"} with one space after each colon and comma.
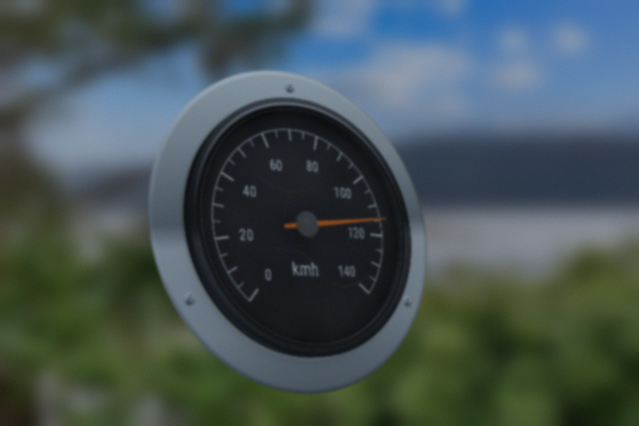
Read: {"value": 115, "unit": "km/h"}
